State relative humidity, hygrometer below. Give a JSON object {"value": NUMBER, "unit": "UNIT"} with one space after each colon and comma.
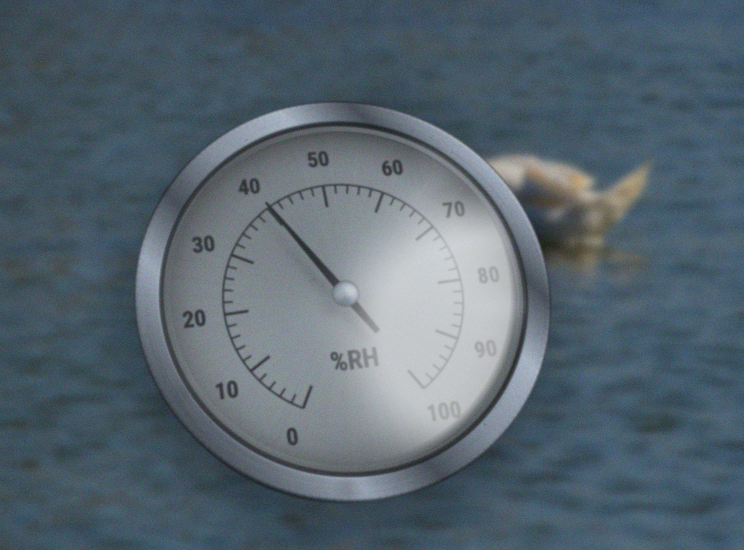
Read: {"value": 40, "unit": "%"}
